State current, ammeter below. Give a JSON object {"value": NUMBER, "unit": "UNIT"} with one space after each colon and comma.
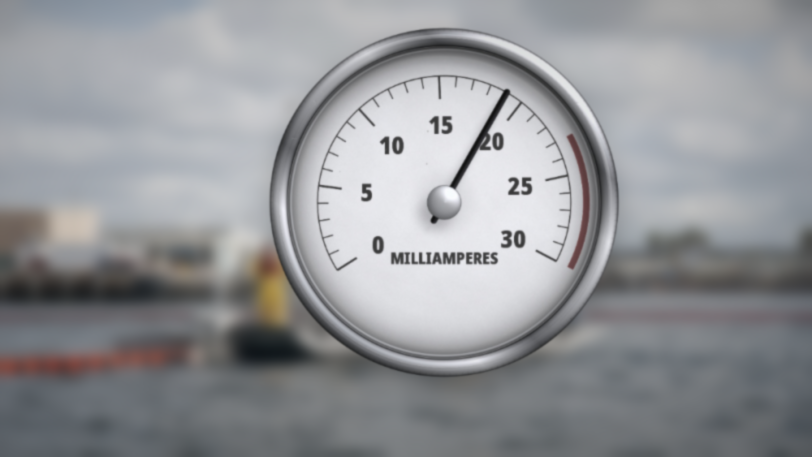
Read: {"value": 19, "unit": "mA"}
